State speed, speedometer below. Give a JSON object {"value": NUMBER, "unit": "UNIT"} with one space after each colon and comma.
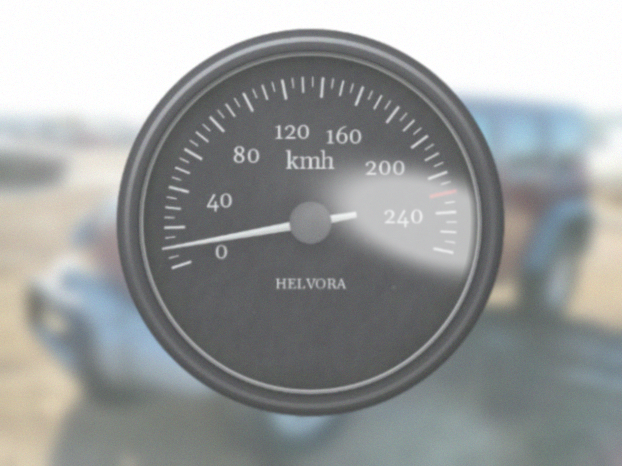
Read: {"value": 10, "unit": "km/h"}
